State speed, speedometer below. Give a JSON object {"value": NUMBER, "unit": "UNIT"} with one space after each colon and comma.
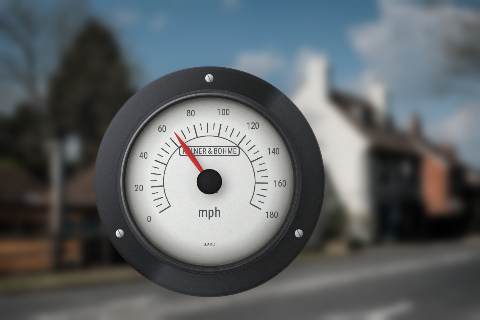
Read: {"value": 65, "unit": "mph"}
